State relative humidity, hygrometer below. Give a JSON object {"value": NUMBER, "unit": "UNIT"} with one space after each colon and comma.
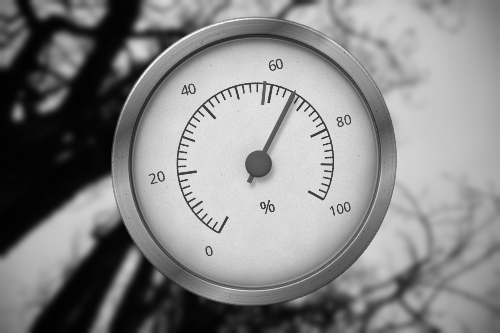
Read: {"value": 66, "unit": "%"}
